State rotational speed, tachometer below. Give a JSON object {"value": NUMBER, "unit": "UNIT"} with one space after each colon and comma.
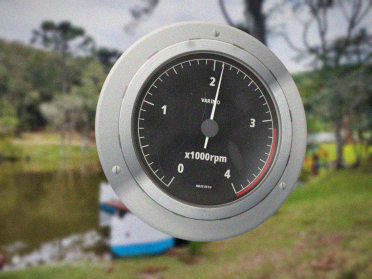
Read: {"value": 2100, "unit": "rpm"}
